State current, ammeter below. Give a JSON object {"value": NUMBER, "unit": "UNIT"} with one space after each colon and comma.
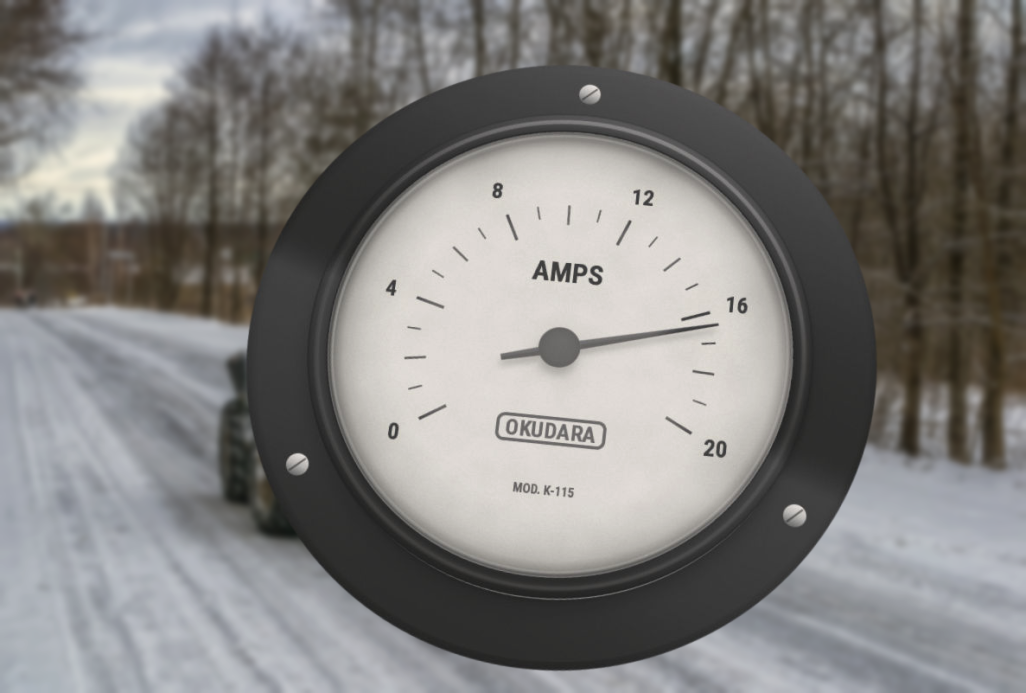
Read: {"value": 16.5, "unit": "A"}
